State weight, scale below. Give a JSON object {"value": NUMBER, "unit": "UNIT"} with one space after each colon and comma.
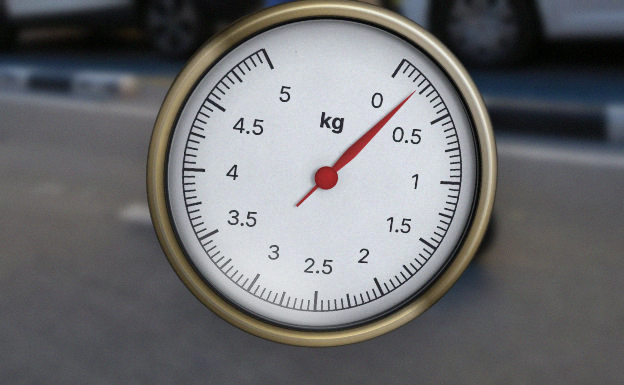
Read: {"value": 0.2, "unit": "kg"}
